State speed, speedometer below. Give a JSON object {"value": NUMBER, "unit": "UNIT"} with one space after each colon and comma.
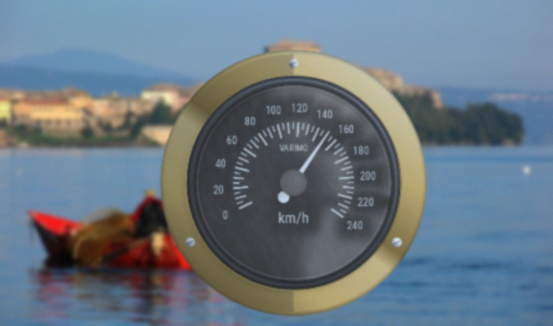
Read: {"value": 150, "unit": "km/h"}
